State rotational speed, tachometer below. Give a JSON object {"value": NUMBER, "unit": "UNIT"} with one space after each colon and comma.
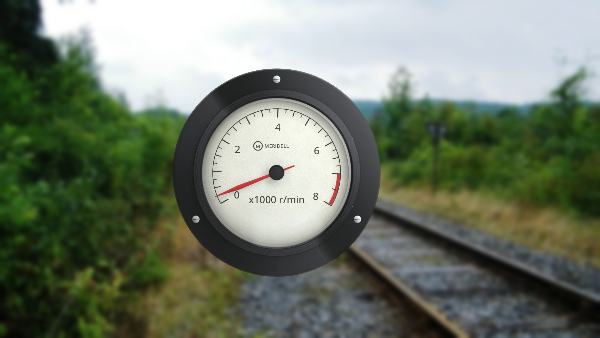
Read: {"value": 250, "unit": "rpm"}
